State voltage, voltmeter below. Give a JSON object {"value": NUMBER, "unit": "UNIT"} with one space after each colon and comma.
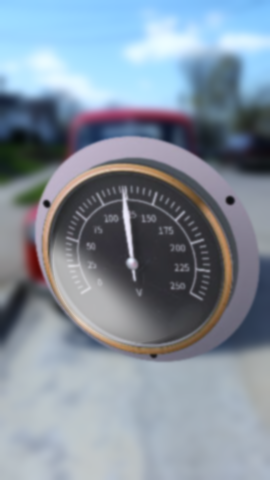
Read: {"value": 125, "unit": "V"}
